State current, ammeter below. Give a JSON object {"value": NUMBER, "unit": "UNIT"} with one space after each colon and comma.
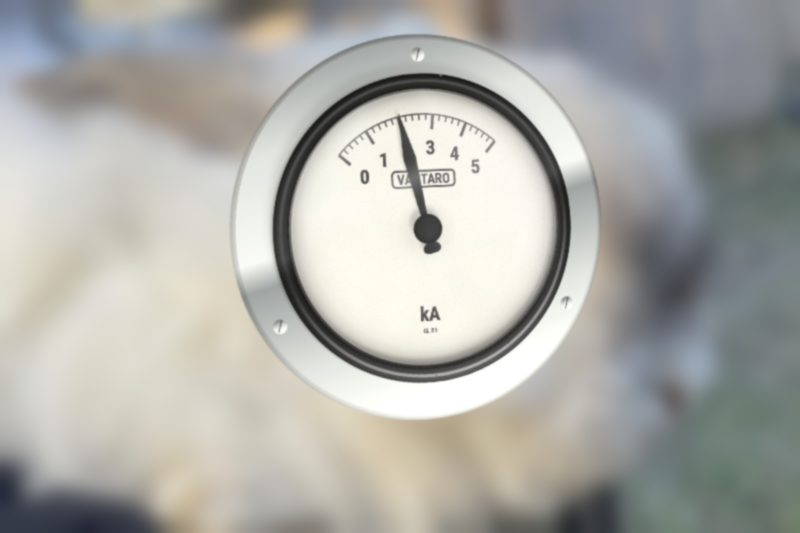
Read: {"value": 2, "unit": "kA"}
